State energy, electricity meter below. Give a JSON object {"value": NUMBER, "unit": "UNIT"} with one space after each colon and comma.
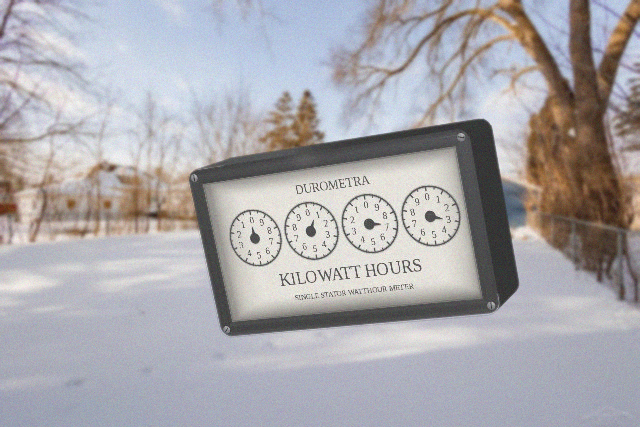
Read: {"value": 73, "unit": "kWh"}
